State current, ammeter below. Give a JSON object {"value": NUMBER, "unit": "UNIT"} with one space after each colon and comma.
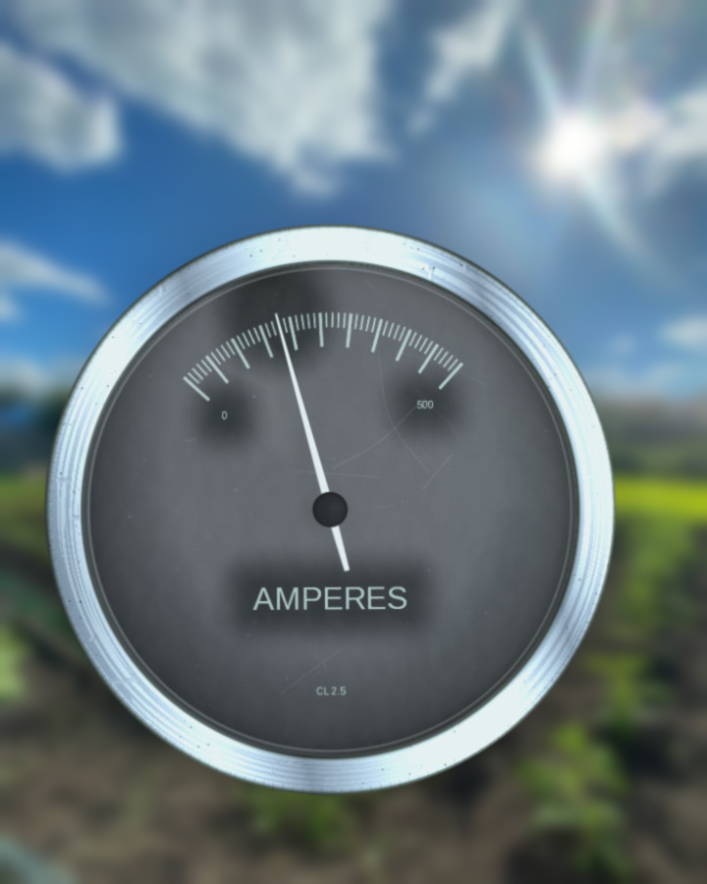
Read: {"value": 180, "unit": "A"}
